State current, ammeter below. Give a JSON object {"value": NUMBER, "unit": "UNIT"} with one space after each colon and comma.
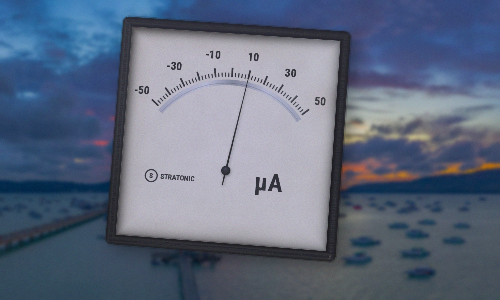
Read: {"value": 10, "unit": "µA"}
